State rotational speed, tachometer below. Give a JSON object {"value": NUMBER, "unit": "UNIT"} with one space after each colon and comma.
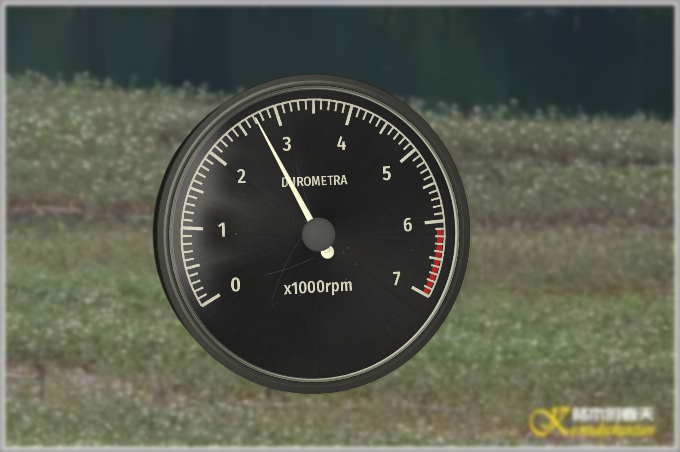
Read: {"value": 2700, "unit": "rpm"}
